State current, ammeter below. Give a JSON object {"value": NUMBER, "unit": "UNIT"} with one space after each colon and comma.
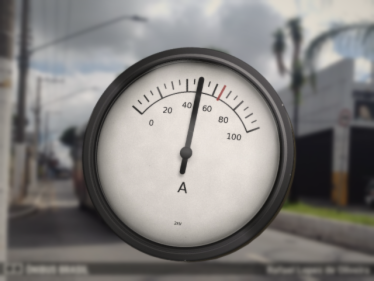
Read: {"value": 50, "unit": "A"}
